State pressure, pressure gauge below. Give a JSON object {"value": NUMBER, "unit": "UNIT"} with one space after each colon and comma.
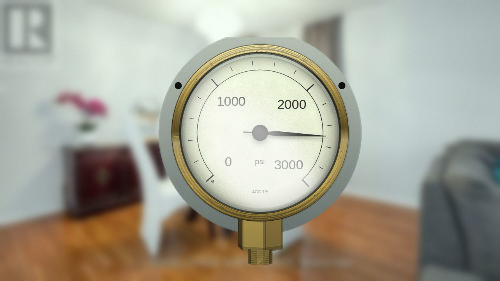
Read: {"value": 2500, "unit": "psi"}
